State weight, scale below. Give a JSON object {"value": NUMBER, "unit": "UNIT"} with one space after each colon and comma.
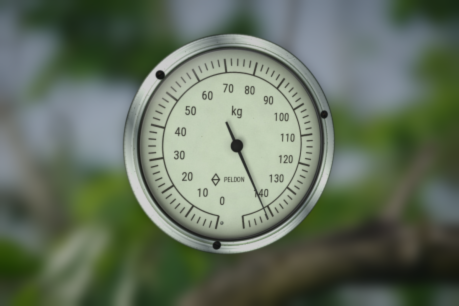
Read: {"value": 142, "unit": "kg"}
